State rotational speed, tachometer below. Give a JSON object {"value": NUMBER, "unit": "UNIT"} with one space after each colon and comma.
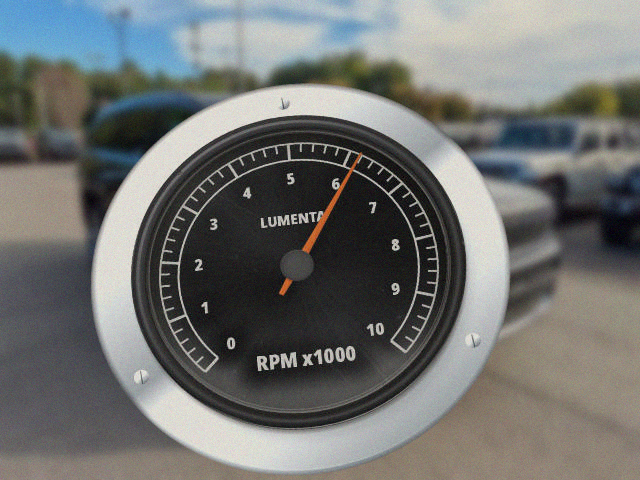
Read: {"value": 6200, "unit": "rpm"}
